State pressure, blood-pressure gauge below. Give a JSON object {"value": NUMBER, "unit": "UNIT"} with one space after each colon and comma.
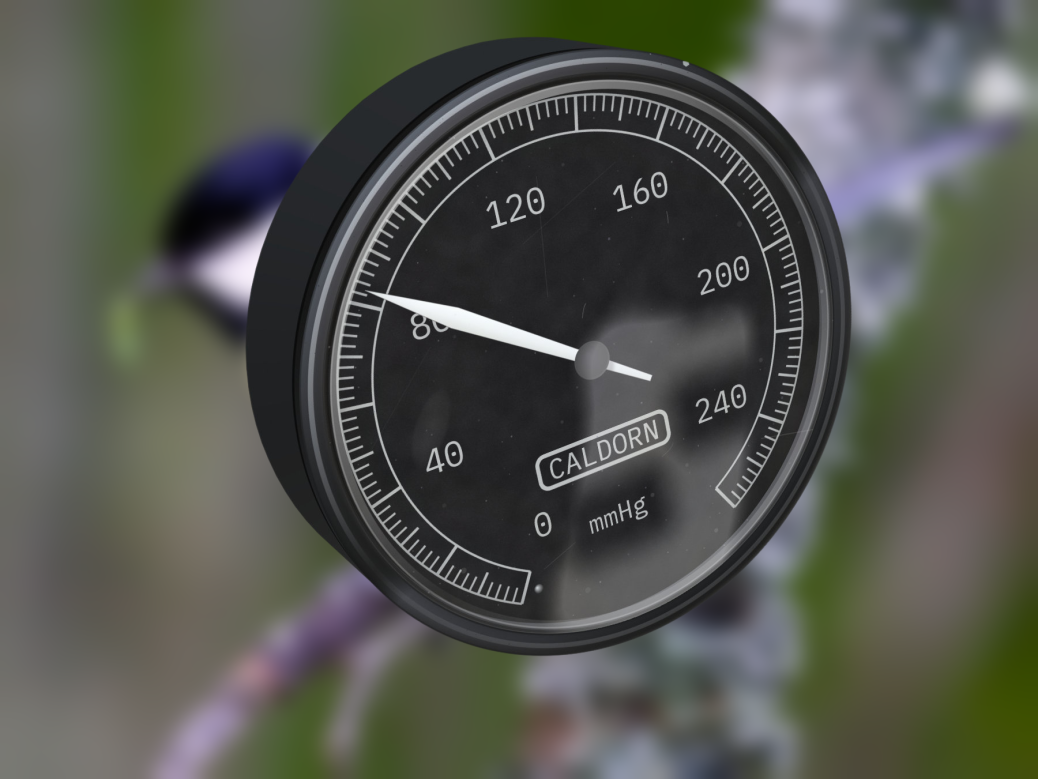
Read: {"value": 83, "unit": "mmHg"}
